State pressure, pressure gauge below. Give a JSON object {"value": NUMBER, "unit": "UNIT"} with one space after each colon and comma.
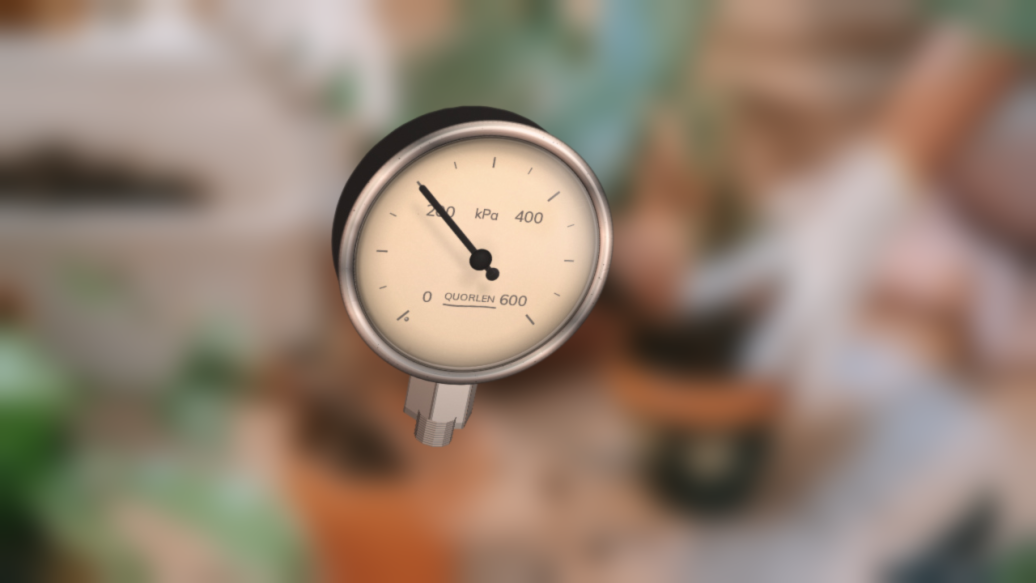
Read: {"value": 200, "unit": "kPa"}
